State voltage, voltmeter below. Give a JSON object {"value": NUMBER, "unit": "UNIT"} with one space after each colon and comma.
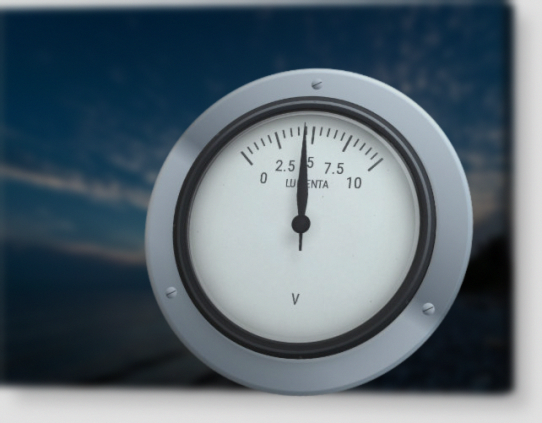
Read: {"value": 4.5, "unit": "V"}
